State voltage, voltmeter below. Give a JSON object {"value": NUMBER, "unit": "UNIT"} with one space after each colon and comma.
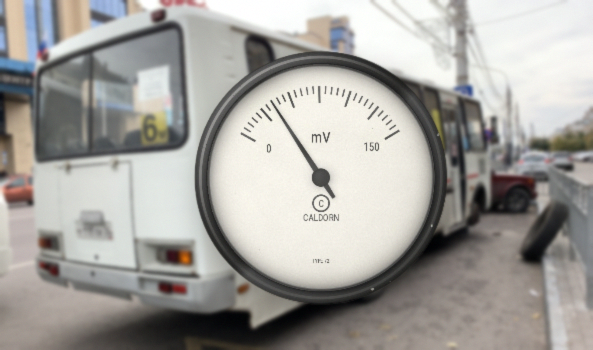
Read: {"value": 35, "unit": "mV"}
